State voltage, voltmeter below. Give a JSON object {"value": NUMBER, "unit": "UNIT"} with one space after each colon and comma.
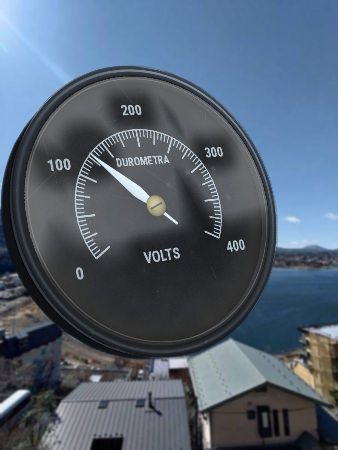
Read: {"value": 125, "unit": "V"}
